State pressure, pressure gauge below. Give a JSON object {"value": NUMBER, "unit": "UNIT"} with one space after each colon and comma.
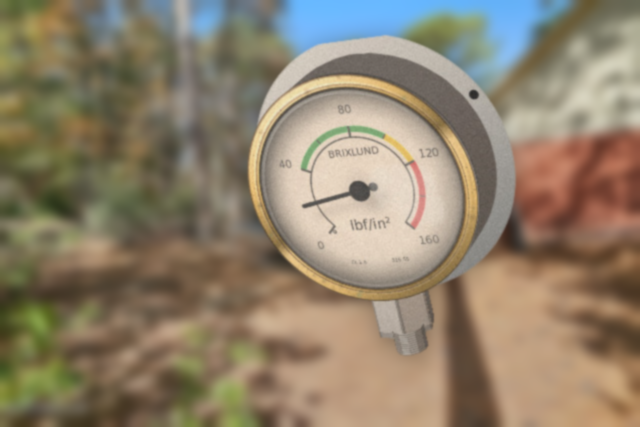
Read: {"value": 20, "unit": "psi"}
